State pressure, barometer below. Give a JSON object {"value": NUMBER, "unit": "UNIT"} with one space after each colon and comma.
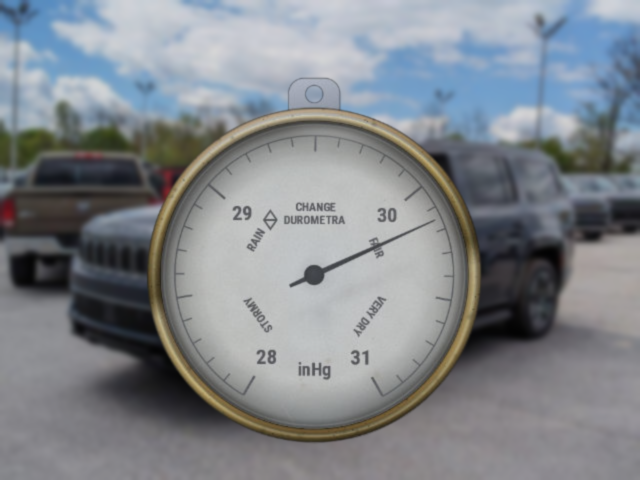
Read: {"value": 30.15, "unit": "inHg"}
